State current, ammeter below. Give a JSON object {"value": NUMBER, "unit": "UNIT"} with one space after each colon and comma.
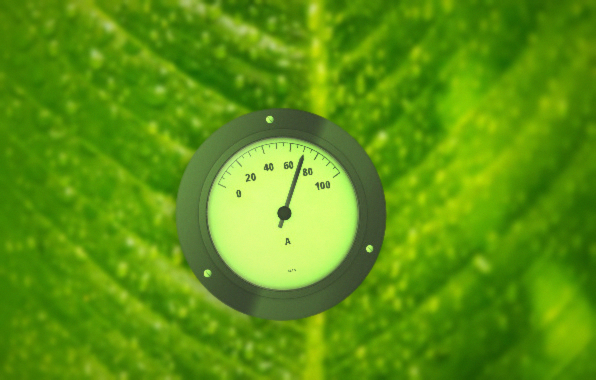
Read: {"value": 70, "unit": "A"}
